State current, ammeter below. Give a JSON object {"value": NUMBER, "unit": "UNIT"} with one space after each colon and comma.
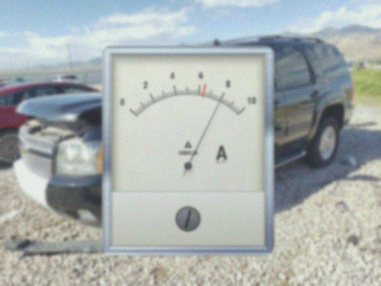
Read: {"value": 8, "unit": "A"}
